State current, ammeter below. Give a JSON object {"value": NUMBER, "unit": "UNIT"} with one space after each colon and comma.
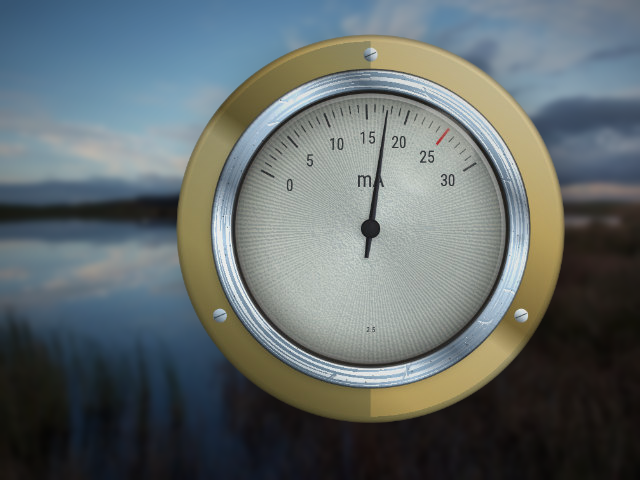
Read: {"value": 17.5, "unit": "mA"}
